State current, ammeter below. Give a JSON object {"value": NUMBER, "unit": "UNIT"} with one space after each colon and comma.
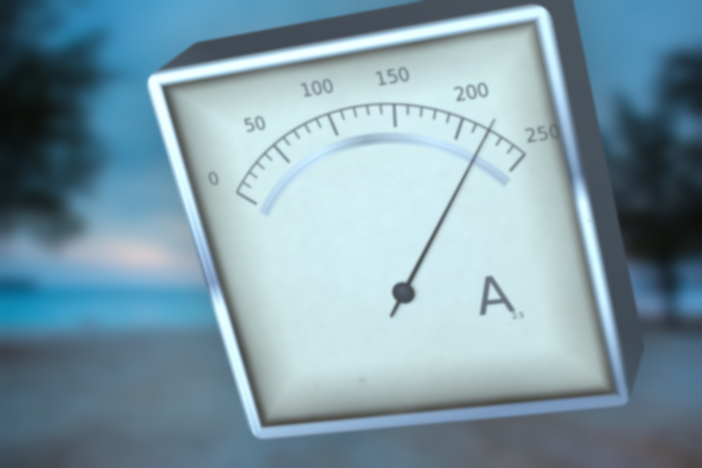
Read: {"value": 220, "unit": "A"}
